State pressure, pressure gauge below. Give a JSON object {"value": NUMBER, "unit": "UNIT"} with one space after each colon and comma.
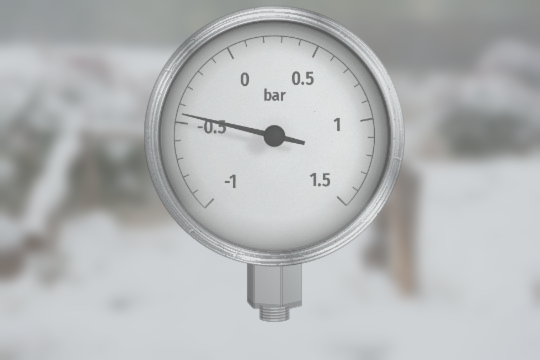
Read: {"value": -0.45, "unit": "bar"}
